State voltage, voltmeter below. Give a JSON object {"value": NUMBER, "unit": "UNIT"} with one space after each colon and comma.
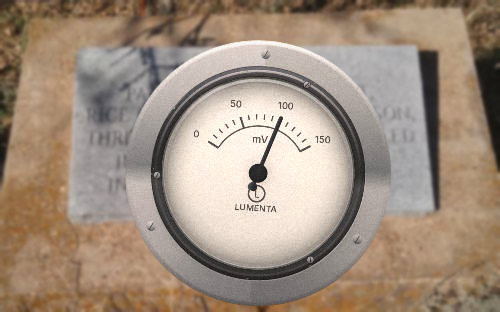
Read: {"value": 100, "unit": "mV"}
